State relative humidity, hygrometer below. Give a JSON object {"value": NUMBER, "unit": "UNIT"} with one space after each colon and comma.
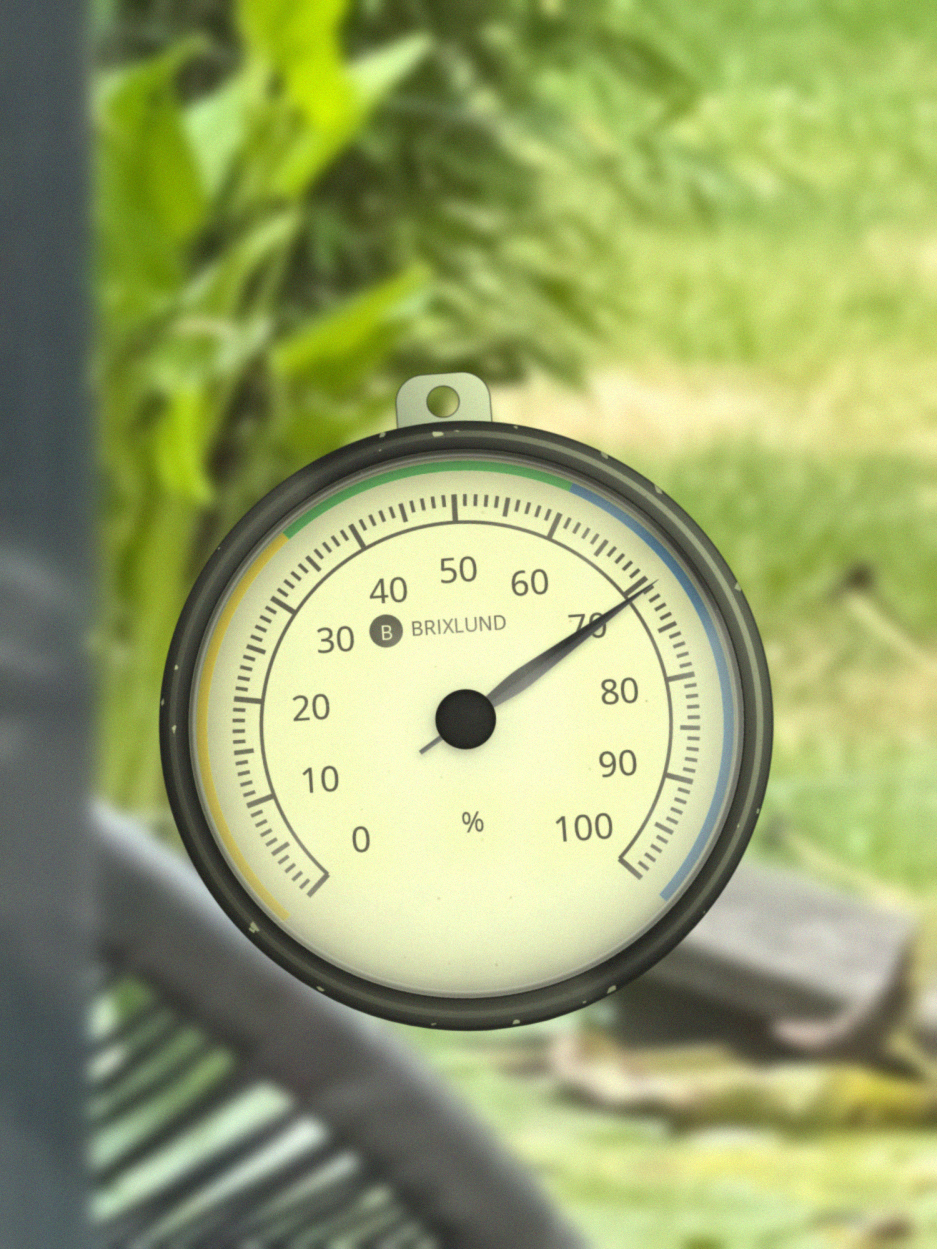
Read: {"value": 71, "unit": "%"}
